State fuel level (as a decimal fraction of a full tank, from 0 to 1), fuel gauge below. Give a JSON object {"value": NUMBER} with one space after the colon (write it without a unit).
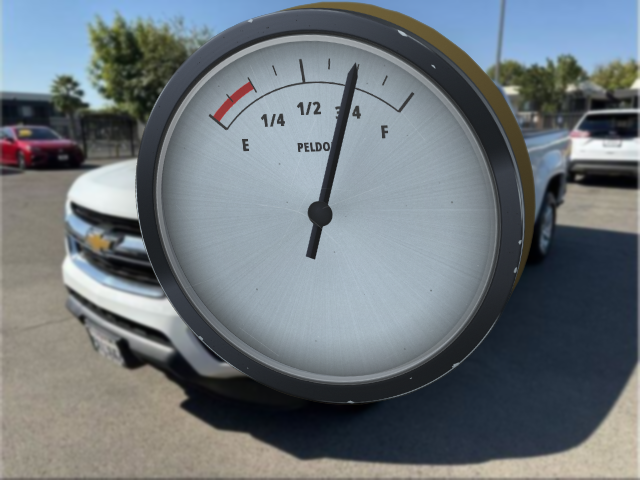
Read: {"value": 0.75}
